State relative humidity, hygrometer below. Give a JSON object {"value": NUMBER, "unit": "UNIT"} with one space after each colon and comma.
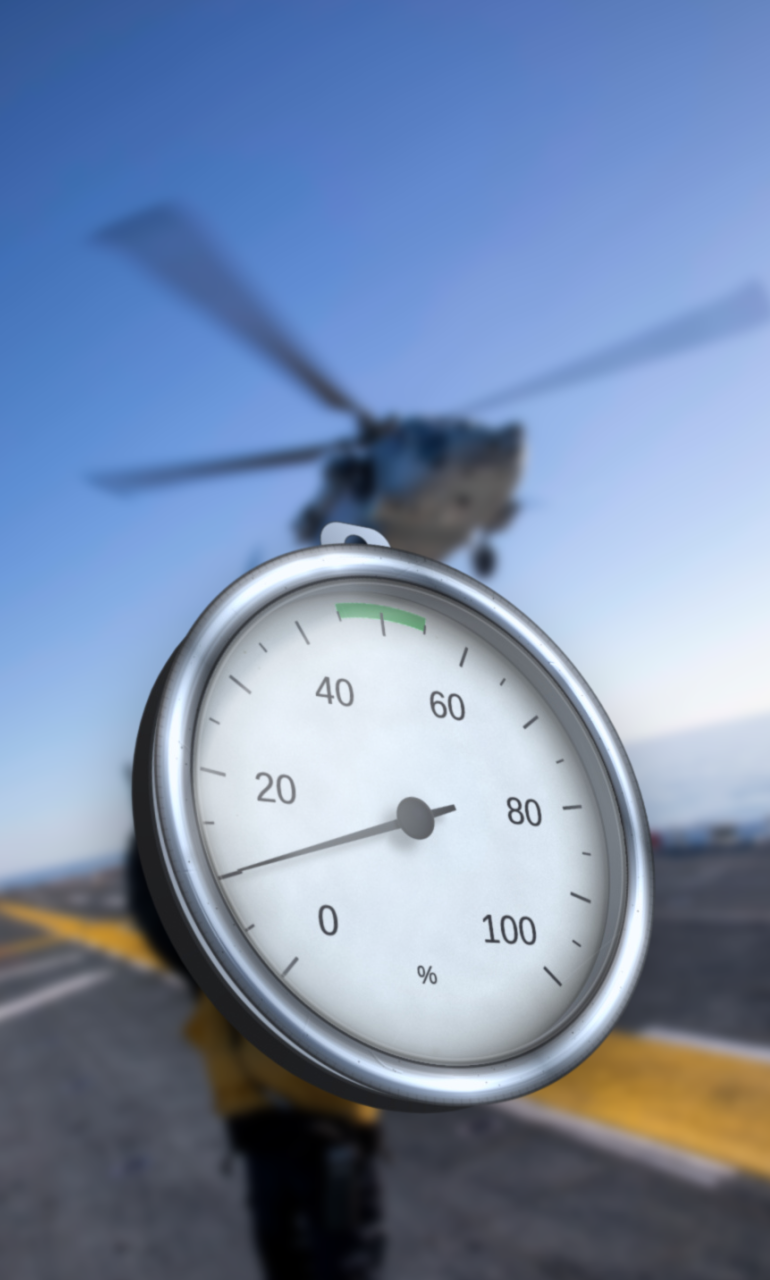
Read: {"value": 10, "unit": "%"}
